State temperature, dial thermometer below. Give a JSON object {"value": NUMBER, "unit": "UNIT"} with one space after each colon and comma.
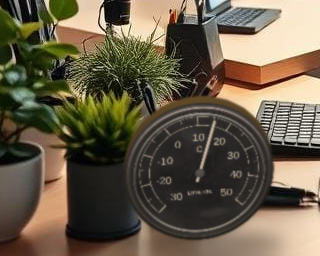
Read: {"value": 15, "unit": "°C"}
